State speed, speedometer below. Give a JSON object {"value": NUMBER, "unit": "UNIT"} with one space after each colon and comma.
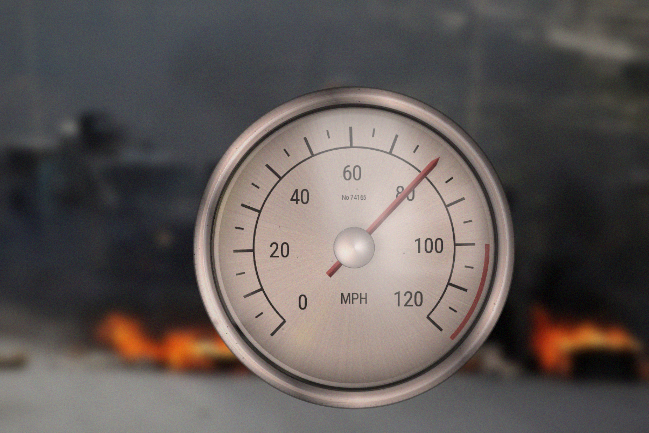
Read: {"value": 80, "unit": "mph"}
